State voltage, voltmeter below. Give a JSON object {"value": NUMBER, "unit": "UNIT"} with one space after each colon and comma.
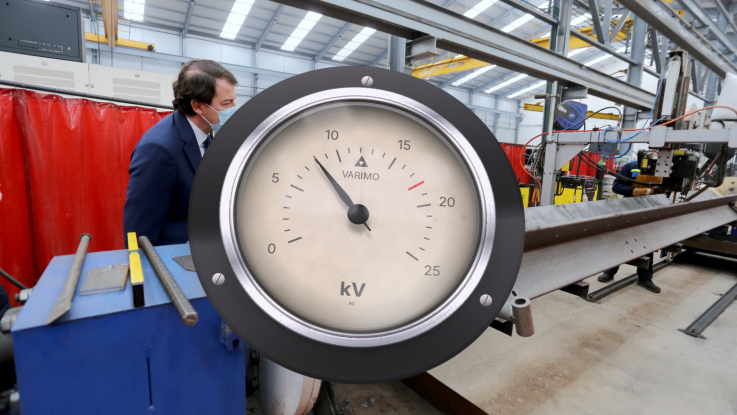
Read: {"value": 8, "unit": "kV"}
